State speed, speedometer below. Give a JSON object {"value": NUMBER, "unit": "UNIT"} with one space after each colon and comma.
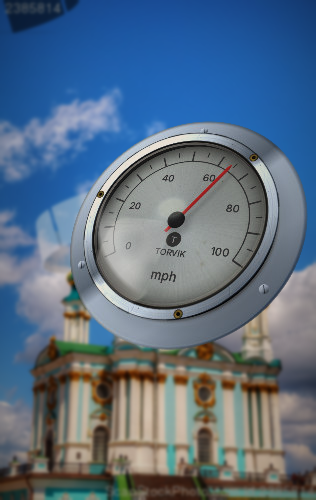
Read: {"value": 65, "unit": "mph"}
